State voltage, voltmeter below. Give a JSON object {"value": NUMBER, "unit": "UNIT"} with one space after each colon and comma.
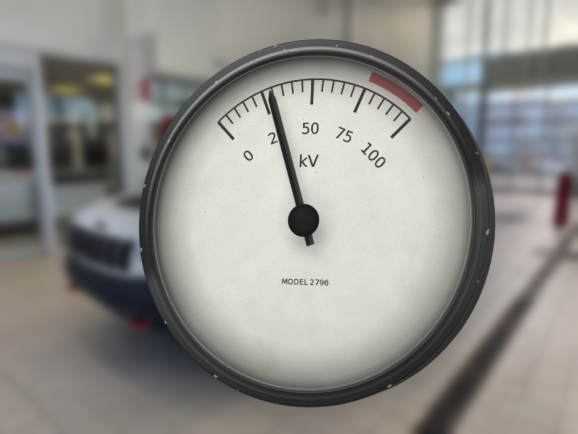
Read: {"value": 30, "unit": "kV"}
